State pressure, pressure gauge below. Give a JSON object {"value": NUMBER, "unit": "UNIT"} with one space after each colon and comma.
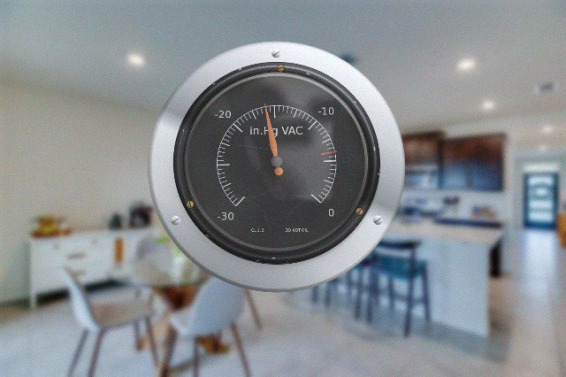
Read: {"value": -16, "unit": "inHg"}
